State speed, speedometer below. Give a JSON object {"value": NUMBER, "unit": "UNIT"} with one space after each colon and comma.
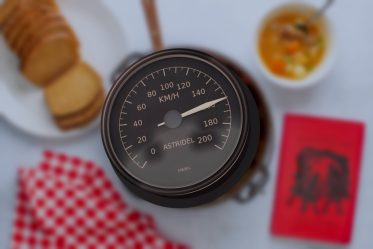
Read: {"value": 160, "unit": "km/h"}
